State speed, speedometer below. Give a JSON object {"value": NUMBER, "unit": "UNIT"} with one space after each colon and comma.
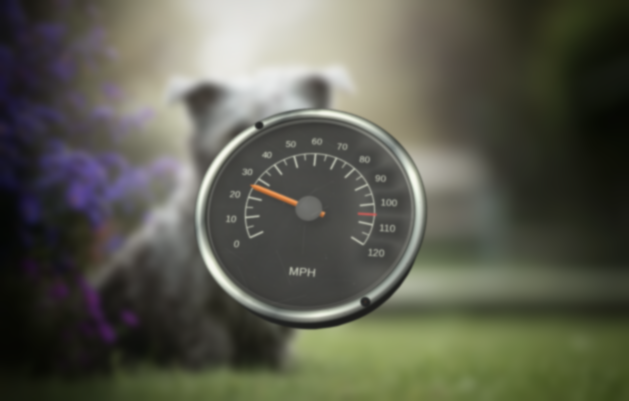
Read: {"value": 25, "unit": "mph"}
